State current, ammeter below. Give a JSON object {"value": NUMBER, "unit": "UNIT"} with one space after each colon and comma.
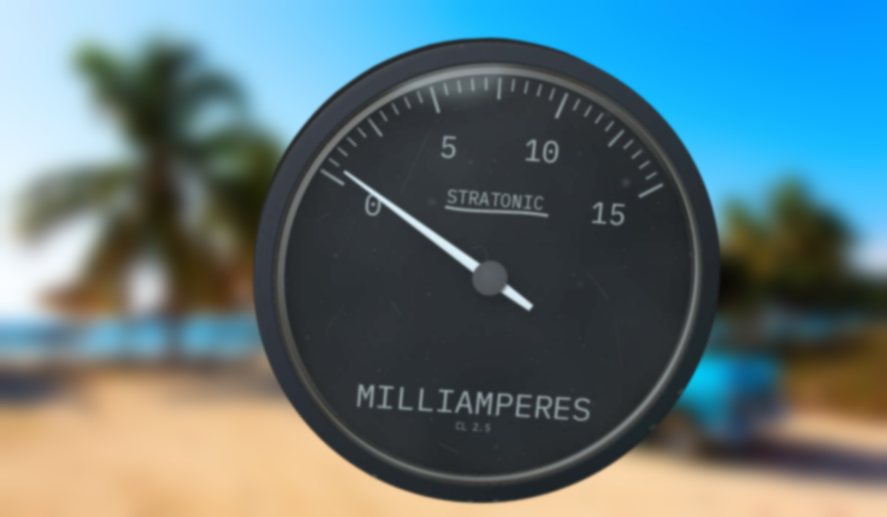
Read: {"value": 0.5, "unit": "mA"}
